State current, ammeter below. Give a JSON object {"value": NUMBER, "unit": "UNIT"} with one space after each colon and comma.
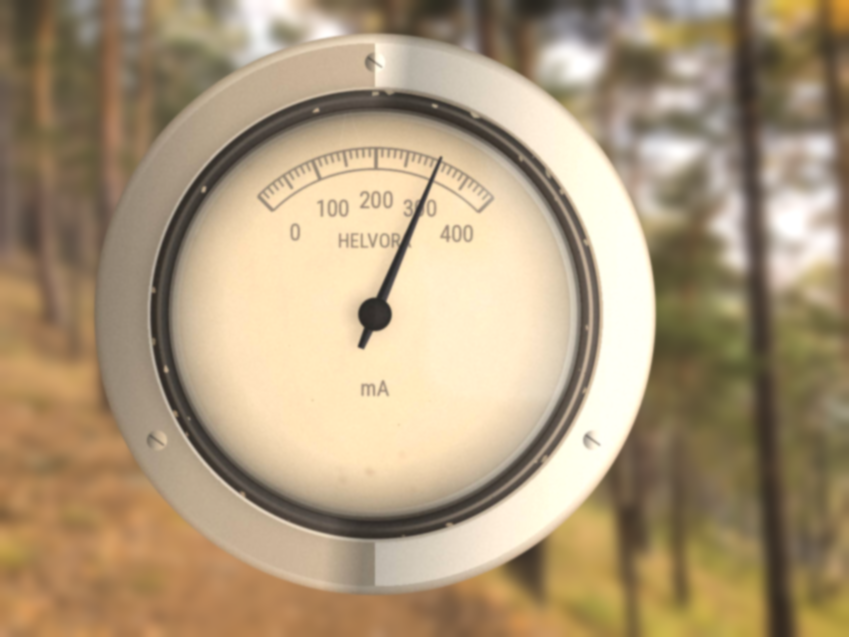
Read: {"value": 300, "unit": "mA"}
